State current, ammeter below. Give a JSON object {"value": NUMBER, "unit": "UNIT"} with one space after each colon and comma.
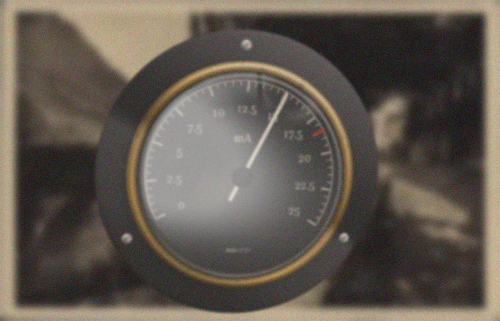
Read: {"value": 15, "unit": "mA"}
